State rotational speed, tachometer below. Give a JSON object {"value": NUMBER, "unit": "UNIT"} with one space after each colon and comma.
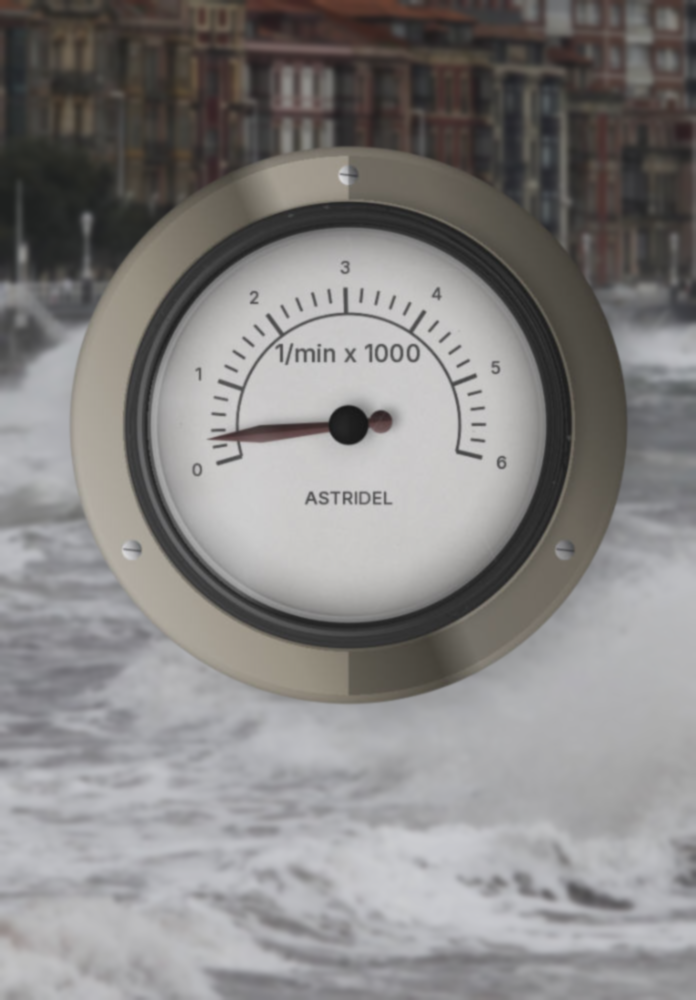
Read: {"value": 300, "unit": "rpm"}
